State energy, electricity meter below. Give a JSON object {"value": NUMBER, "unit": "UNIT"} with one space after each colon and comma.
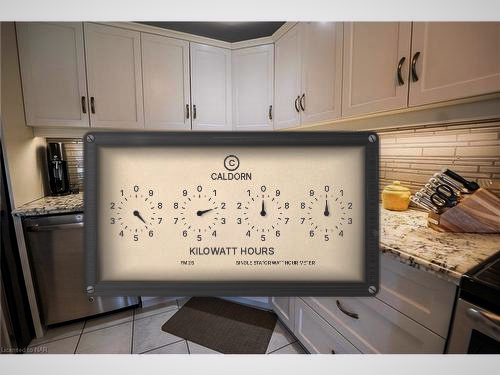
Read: {"value": 6200, "unit": "kWh"}
